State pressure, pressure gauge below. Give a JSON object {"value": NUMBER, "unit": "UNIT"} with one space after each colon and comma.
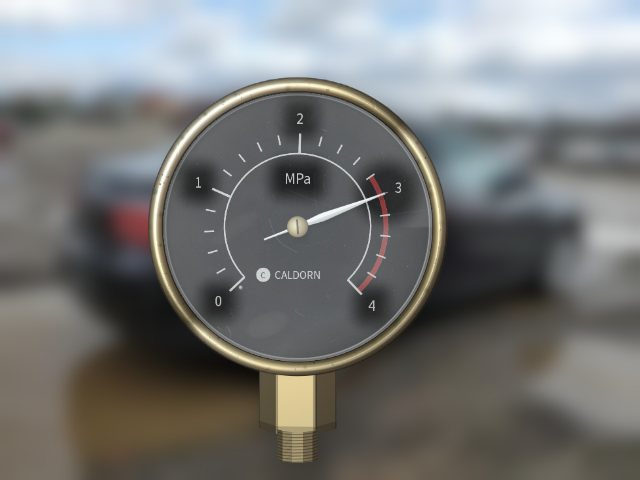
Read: {"value": 3, "unit": "MPa"}
